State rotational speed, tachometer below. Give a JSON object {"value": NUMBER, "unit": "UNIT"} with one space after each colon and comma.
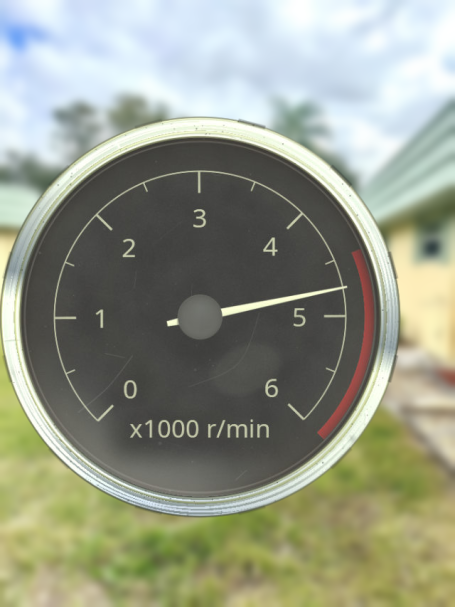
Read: {"value": 4750, "unit": "rpm"}
